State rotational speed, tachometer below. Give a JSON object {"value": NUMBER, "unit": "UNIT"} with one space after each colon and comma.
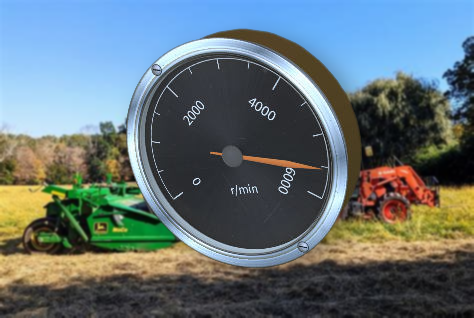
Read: {"value": 5500, "unit": "rpm"}
